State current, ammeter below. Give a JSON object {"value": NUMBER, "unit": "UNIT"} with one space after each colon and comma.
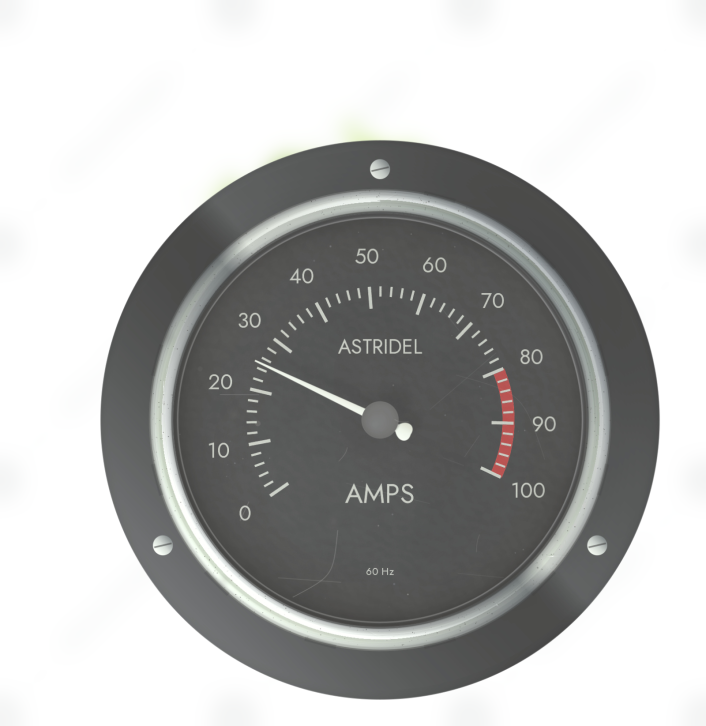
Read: {"value": 25, "unit": "A"}
